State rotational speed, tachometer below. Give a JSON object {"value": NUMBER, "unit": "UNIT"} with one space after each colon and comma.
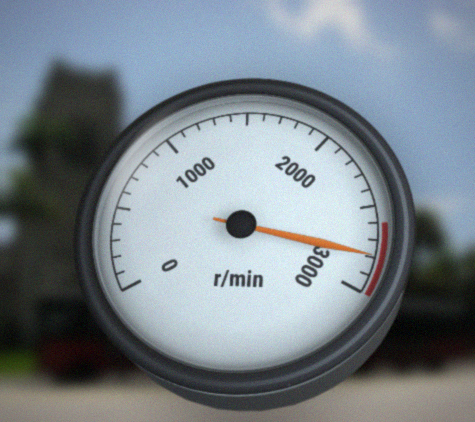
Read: {"value": 2800, "unit": "rpm"}
